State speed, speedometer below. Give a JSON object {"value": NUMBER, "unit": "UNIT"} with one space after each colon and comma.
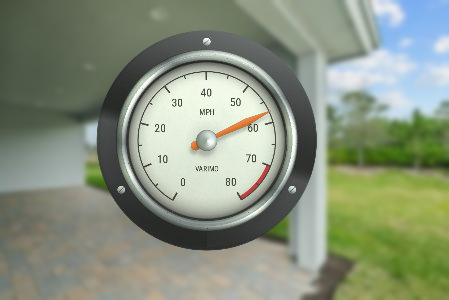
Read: {"value": 57.5, "unit": "mph"}
